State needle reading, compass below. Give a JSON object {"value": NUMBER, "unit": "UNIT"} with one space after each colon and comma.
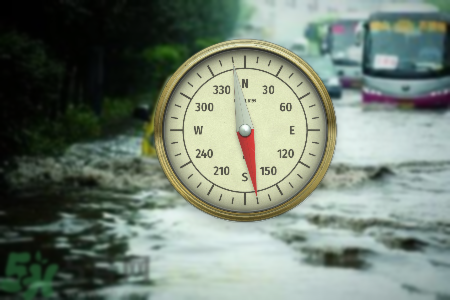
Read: {"value": 170, "unit": "°"}
